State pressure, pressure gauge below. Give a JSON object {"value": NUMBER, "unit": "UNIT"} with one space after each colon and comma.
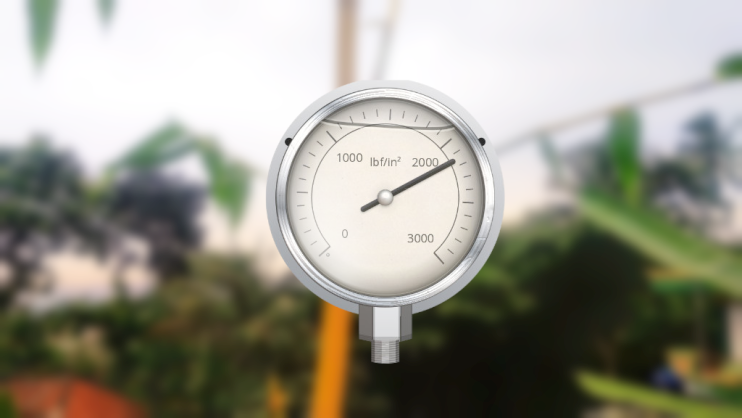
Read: {"value": 2150, "unit": "psi"}
